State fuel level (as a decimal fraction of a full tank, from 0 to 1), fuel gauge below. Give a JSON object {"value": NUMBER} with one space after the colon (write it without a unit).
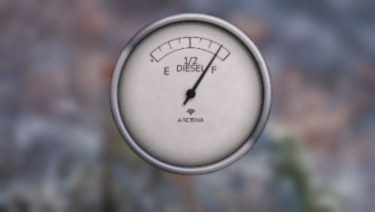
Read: {"value": 0.875}
